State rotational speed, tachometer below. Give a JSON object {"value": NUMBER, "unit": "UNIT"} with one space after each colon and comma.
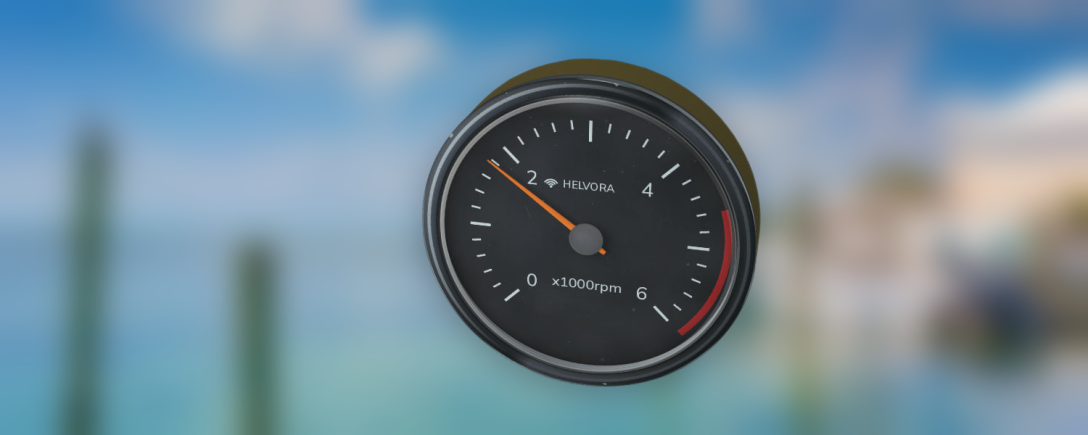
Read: {"value": 1800, "unit": "rpm"}
